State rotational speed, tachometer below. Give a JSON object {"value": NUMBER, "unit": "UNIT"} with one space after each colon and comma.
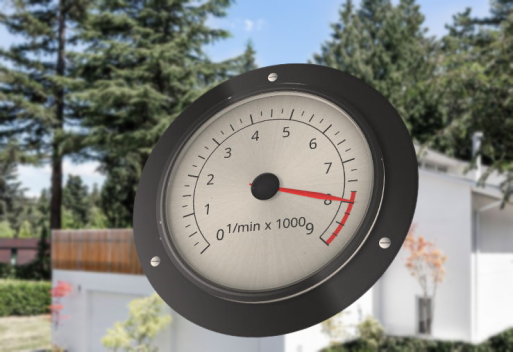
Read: {"value": 8000, "unit": "rpm"}
